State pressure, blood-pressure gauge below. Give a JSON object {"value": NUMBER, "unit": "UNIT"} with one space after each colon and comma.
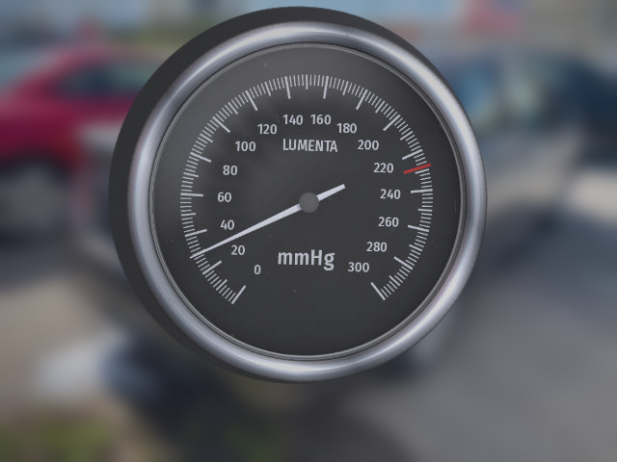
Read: {"value": 30, "unit": "mmHg"}
